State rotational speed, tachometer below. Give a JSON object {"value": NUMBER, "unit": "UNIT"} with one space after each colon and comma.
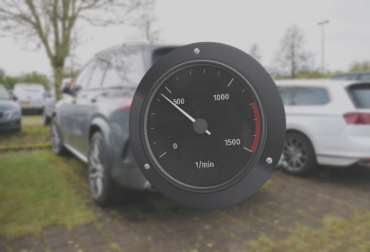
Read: {"value": 450, "unit": "rpm"}
